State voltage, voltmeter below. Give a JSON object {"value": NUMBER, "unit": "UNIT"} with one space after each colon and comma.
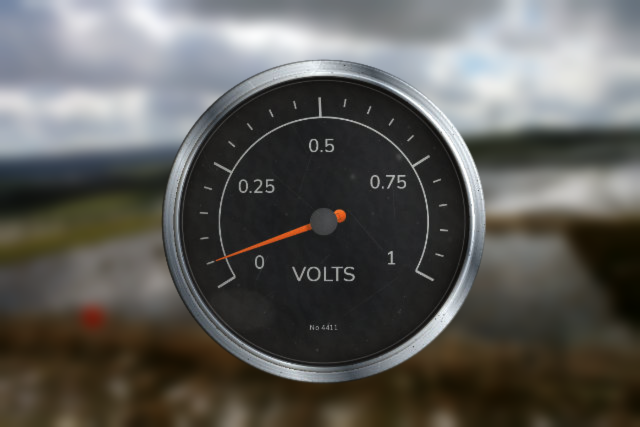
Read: {"value": 0.05, "unit": "V"}
